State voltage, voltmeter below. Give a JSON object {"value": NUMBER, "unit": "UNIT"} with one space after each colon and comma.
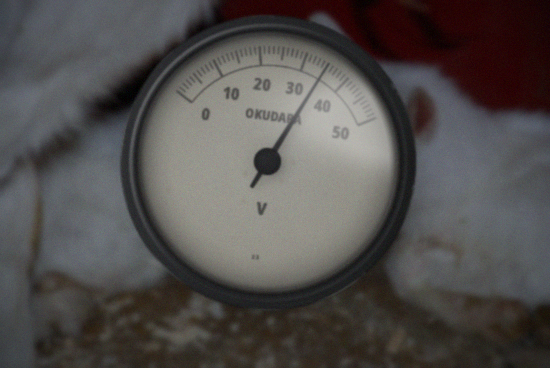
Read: {"value": 35, "unit": "V"}
